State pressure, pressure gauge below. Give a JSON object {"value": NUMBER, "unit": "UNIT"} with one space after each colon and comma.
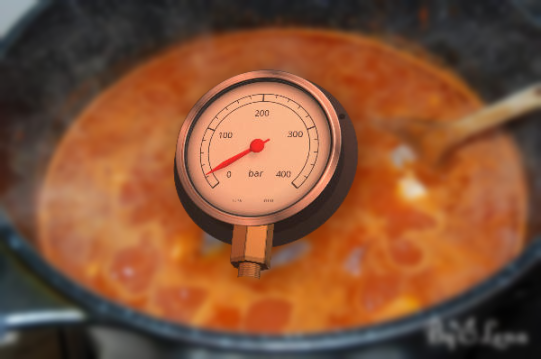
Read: {"value": 20, "unit": "bar"}
